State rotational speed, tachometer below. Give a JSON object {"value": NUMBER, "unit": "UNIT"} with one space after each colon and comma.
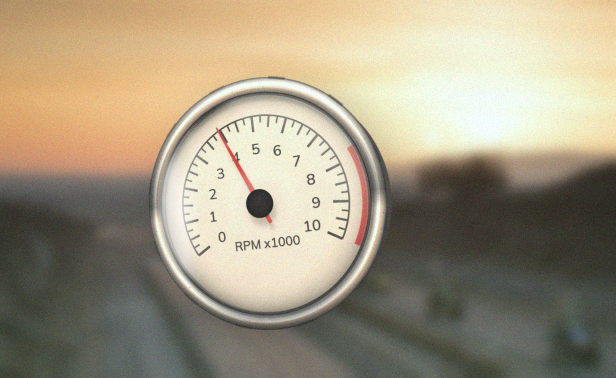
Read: {"value": 4000, "unit": "rpm"}
